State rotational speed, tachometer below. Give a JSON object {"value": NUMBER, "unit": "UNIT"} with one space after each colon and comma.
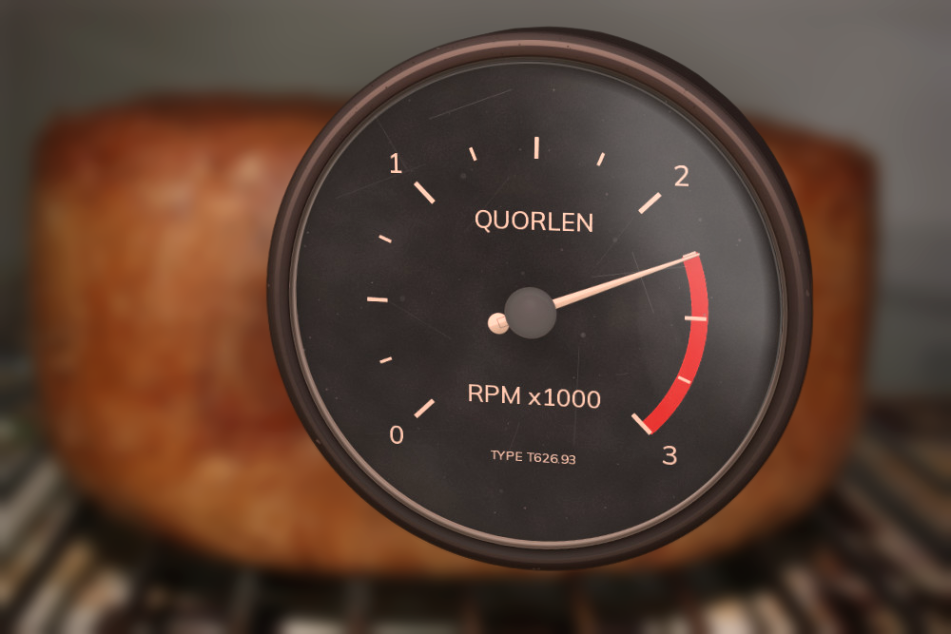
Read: {"value": 2250, "unit": "rpm"}
